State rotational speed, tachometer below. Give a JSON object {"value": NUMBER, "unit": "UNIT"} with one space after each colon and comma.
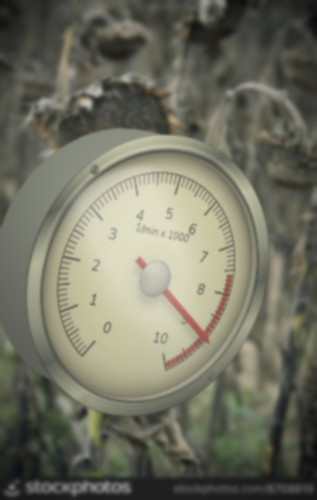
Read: {"value": 9000, "unit": "rpm"}
